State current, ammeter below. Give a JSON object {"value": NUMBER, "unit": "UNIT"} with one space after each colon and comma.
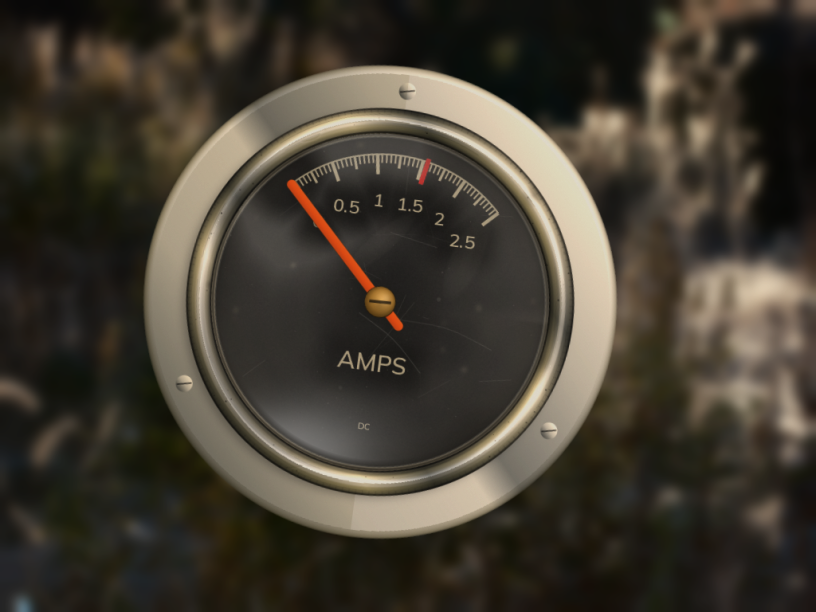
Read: {"value": 0, "unit": "A"}
